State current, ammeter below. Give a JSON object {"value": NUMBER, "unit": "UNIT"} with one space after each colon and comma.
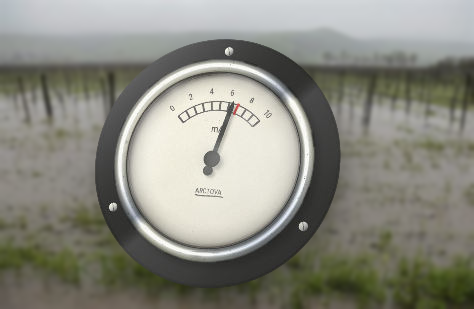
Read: {"value": 6.5, "unit": "mA"}
